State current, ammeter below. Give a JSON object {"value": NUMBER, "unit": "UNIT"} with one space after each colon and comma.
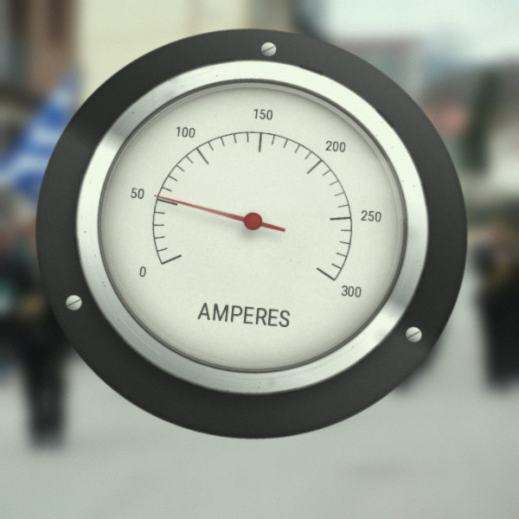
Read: {"value": 50, "unit": "A"}
